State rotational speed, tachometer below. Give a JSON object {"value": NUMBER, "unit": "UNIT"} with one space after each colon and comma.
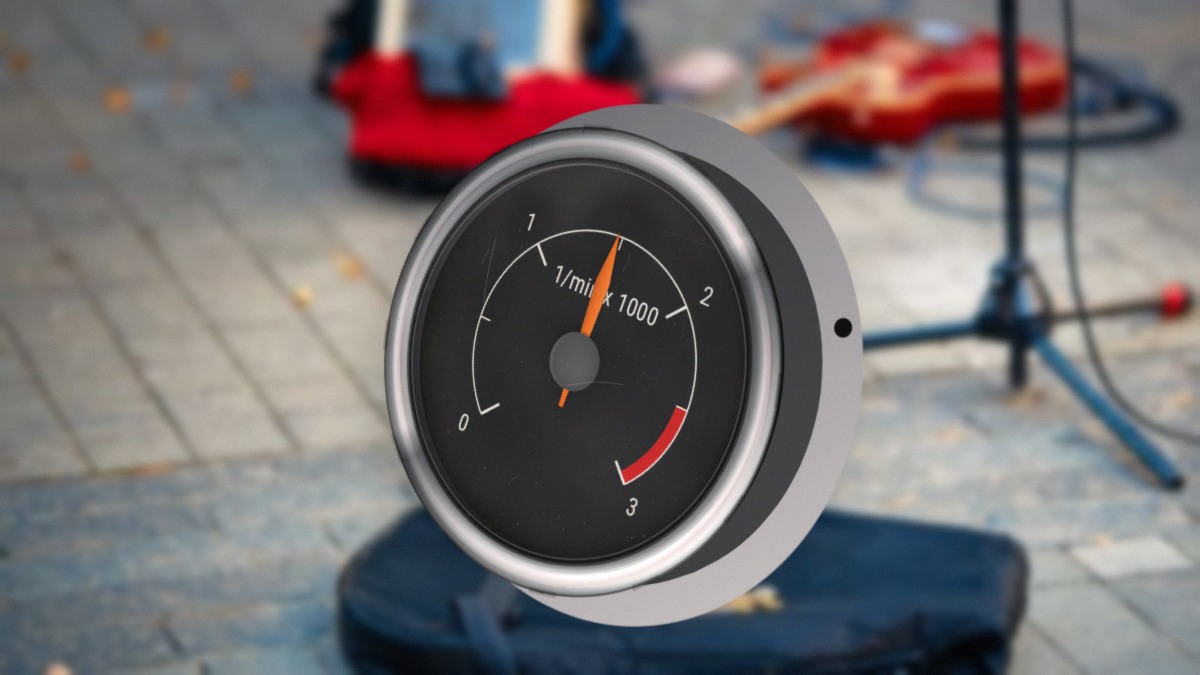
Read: {"value": 1500, "unit": "rpm"}
